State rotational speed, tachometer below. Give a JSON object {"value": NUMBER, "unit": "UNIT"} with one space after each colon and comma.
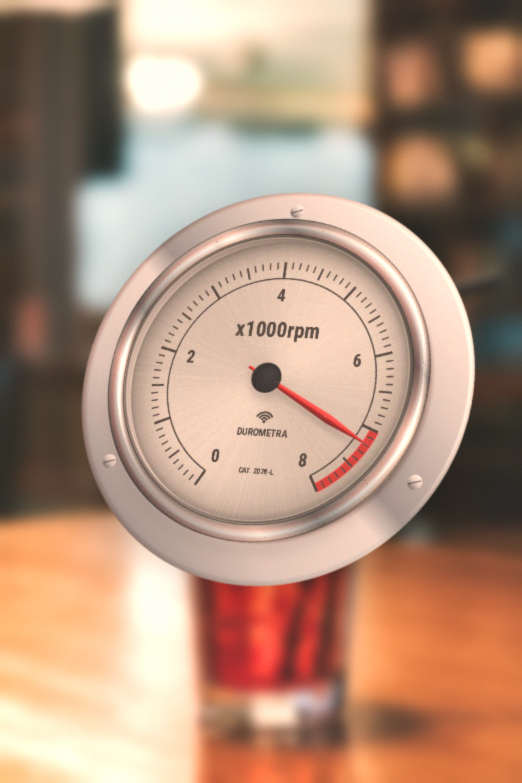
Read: {"value": 7200, "unit": "rpm"}
